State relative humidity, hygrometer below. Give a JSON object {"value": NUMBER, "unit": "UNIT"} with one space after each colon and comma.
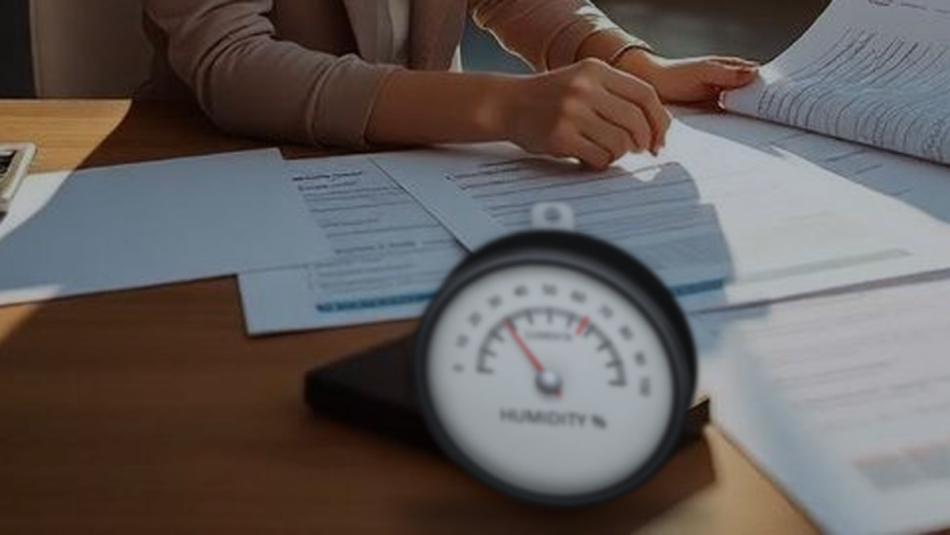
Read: {"value": 30, "unit": "%"}
